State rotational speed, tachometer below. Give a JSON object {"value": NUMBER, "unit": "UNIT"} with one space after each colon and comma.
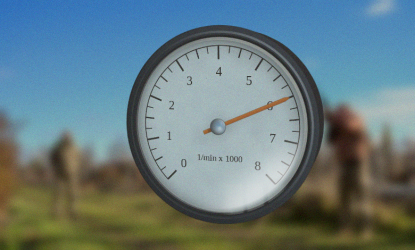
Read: {"value": 6000, "unit": "rpm"}
